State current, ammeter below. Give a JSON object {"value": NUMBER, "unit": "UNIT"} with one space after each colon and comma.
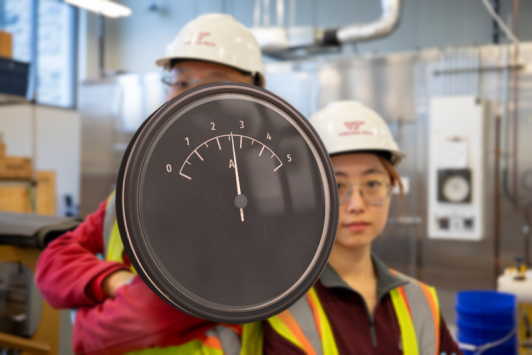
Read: {"value": 2.5, "unit": "A"}
